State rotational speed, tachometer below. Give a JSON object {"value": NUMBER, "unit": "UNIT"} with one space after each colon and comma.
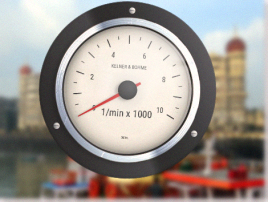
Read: {"value": 0, "unit": "rpm"}
